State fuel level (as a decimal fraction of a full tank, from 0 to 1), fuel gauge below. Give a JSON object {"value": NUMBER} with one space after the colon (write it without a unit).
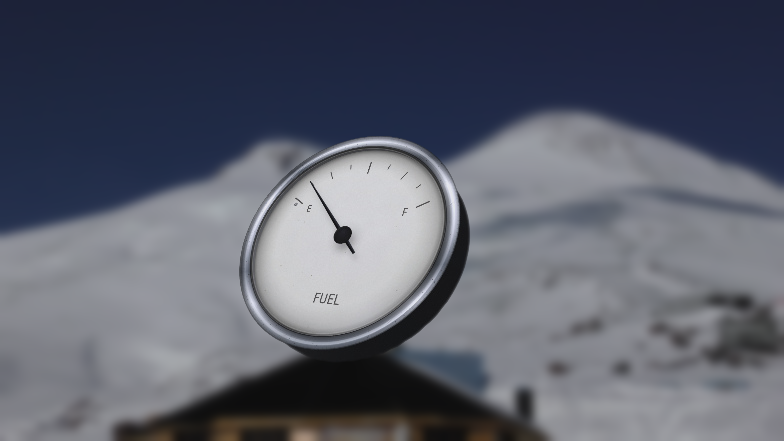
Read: {"value": 0.125}
